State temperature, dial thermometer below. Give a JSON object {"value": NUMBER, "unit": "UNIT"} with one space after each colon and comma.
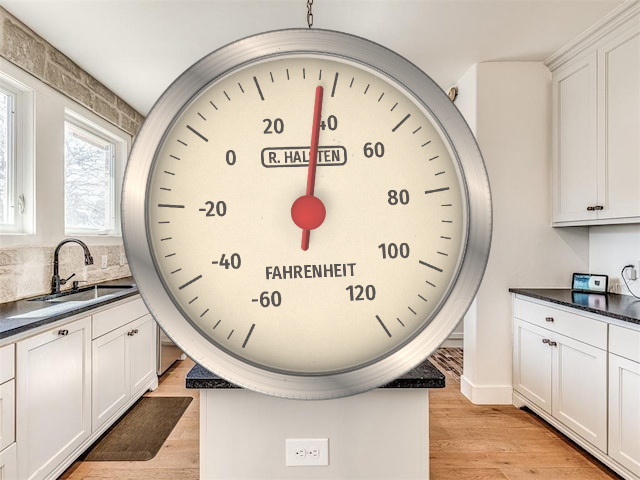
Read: {"value": 36, "unit": "°F"}
